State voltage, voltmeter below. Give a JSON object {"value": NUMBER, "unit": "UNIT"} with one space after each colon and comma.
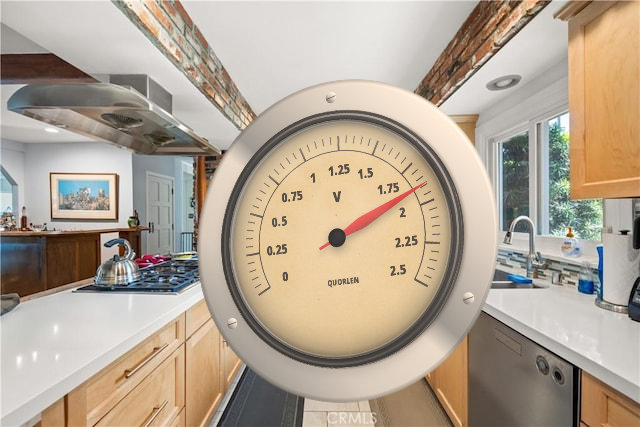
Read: {"value": 1.9, "unit": "V"}
